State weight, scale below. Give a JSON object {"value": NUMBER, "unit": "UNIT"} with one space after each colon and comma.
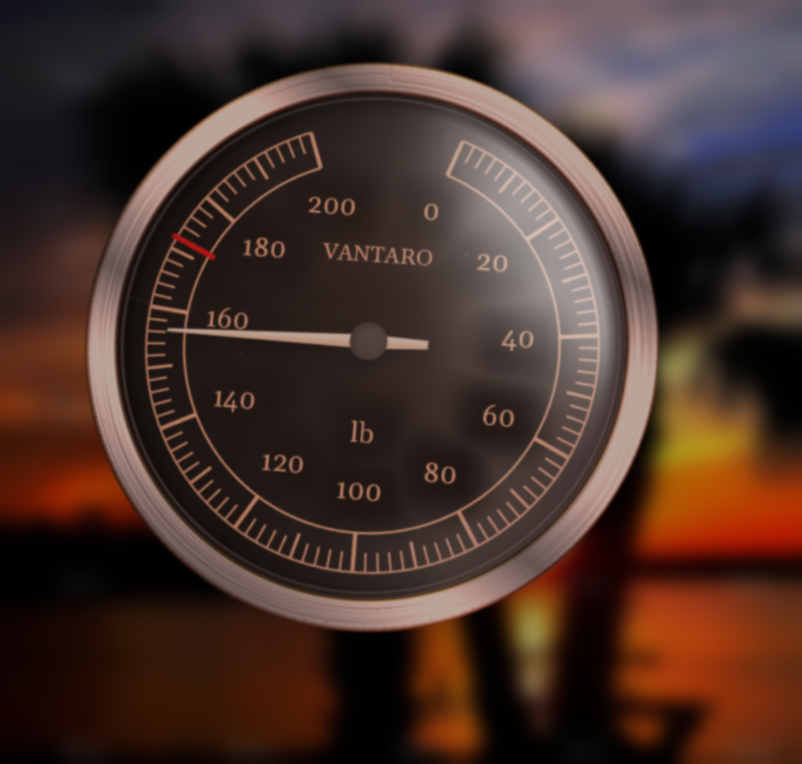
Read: {"value": 156, "unit": "lb"}
